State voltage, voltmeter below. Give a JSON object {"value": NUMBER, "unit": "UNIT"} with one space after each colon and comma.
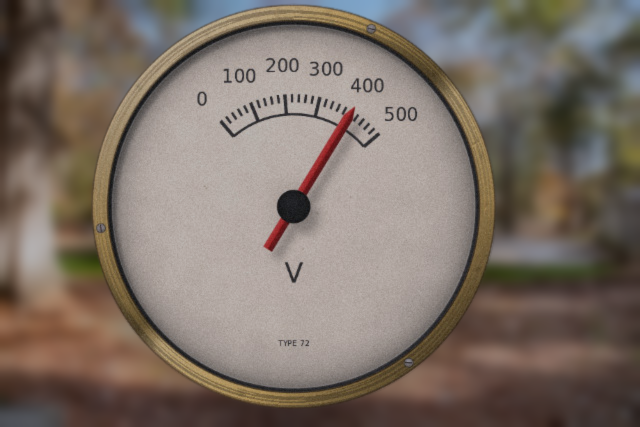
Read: {"value": 400, "unit": "V"}
